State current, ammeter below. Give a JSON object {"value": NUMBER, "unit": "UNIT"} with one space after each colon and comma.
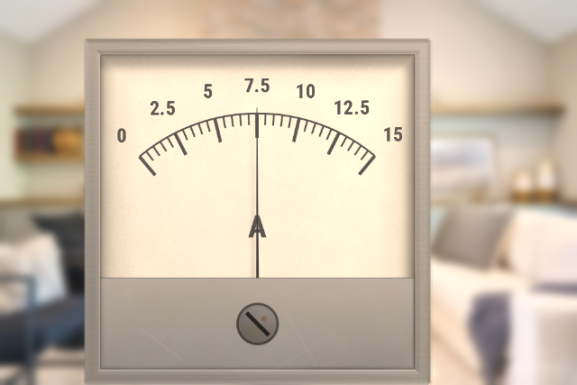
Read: {"value": 7.5, "unit": "A"}
